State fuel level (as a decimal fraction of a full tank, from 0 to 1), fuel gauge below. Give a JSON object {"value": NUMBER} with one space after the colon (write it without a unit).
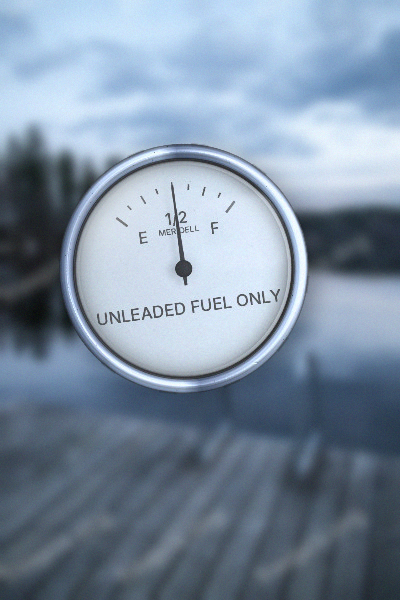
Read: {"value": 0.5}
